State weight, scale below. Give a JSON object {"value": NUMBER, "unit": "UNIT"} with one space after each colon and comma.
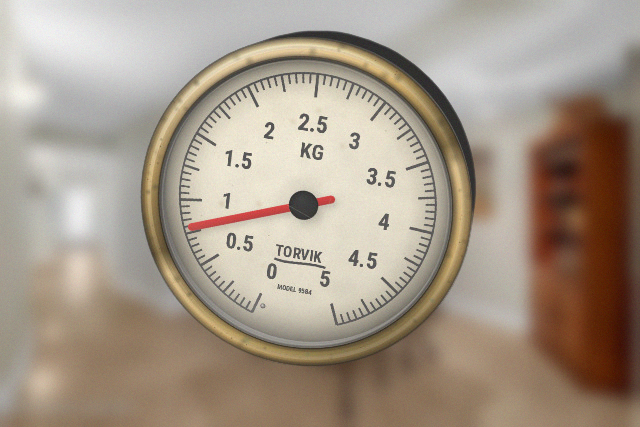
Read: {"value": 0.8, "unit": "kg"}
